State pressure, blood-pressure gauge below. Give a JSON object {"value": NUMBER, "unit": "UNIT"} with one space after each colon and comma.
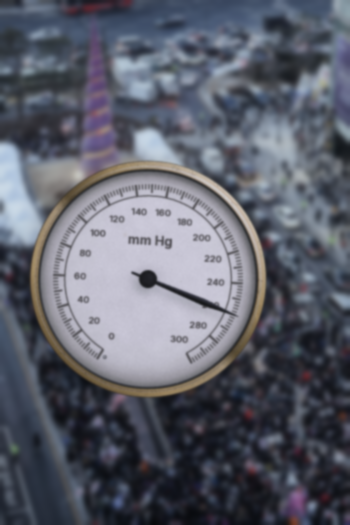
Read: {"value": 260, "unit": "mmHg"}
